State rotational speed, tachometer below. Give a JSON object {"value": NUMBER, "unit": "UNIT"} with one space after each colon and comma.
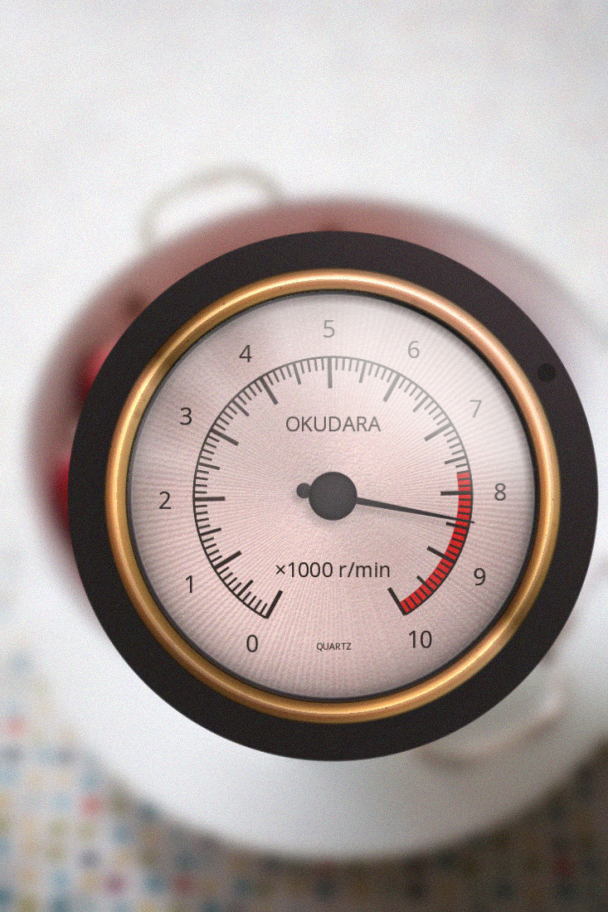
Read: {"value": 8400, "unit": "rpm"}
